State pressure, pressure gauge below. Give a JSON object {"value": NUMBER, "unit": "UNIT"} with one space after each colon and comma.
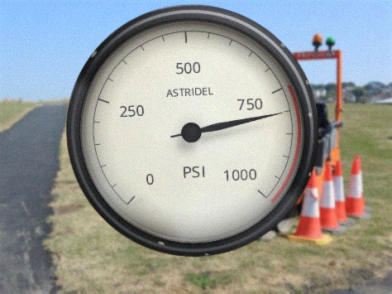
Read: {"value": 800, "unit": "psi"}
